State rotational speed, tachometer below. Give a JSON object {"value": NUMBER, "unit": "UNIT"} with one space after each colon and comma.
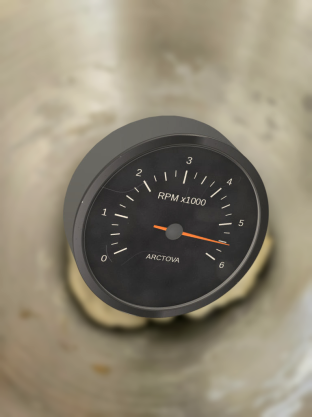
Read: {"value": 5500, "unit": "rpm"}
